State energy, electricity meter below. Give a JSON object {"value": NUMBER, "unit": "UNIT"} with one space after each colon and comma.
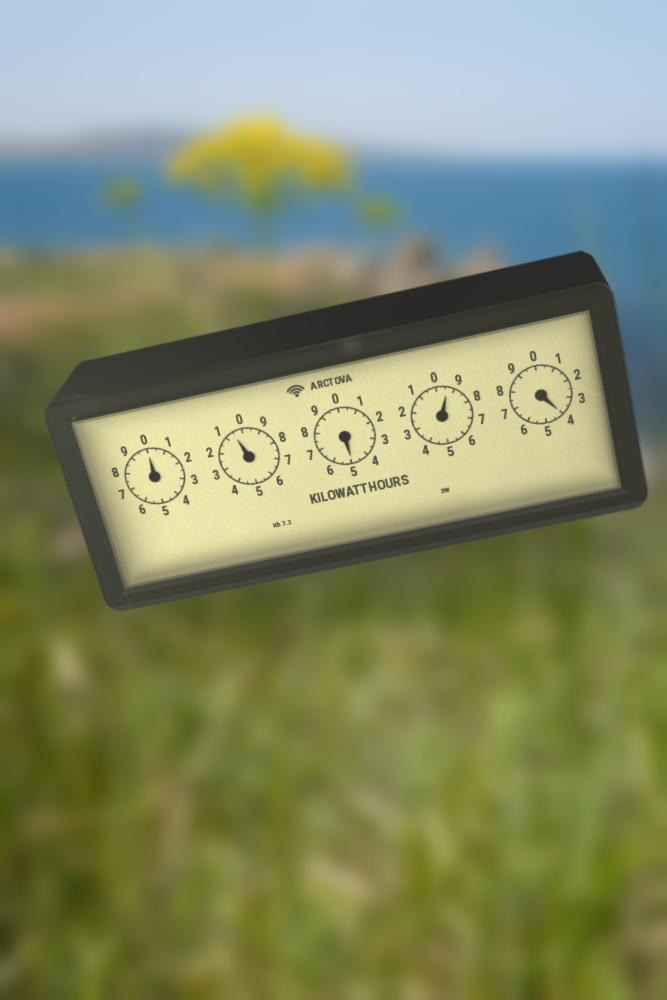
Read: {"value": 494, "unit": "kWh"}
